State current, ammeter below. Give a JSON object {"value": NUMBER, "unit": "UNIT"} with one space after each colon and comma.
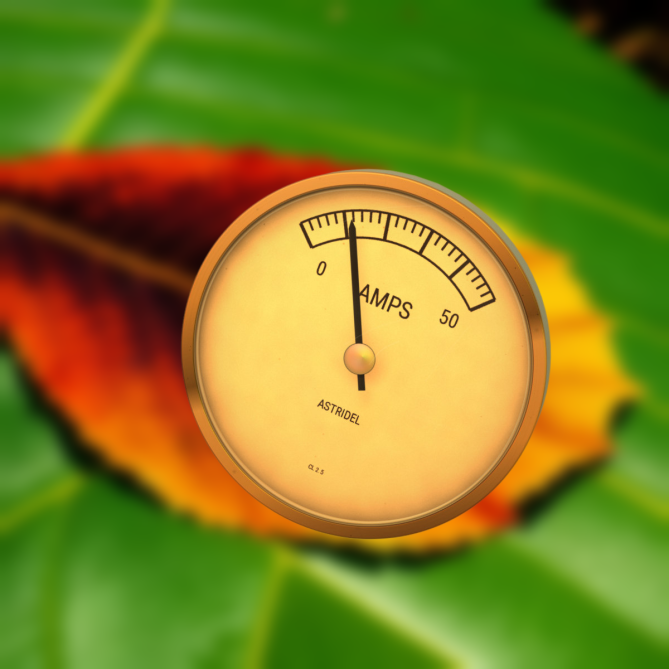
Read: {"value": 12, "unit": "A"}
